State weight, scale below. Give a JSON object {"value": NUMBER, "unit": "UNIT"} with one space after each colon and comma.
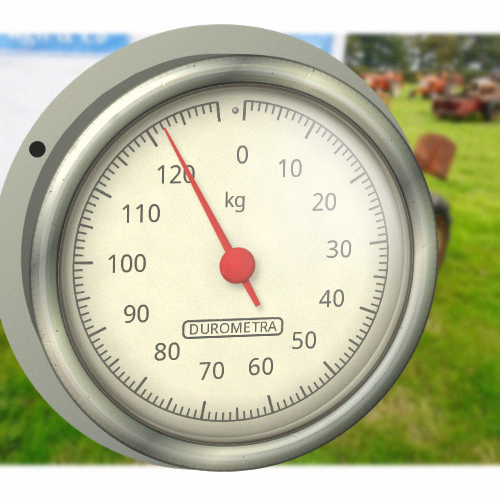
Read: {"value": 122, "unit": "kg"}
